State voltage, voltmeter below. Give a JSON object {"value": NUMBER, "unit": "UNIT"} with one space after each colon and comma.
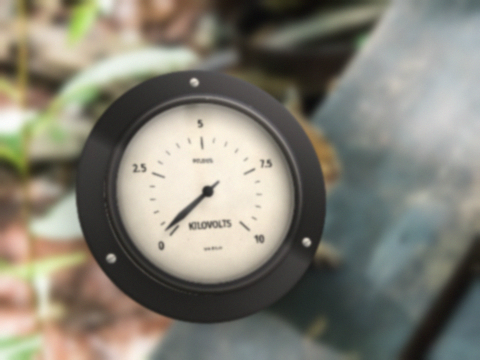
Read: {"value": 0.25, "unit": "kV"}
